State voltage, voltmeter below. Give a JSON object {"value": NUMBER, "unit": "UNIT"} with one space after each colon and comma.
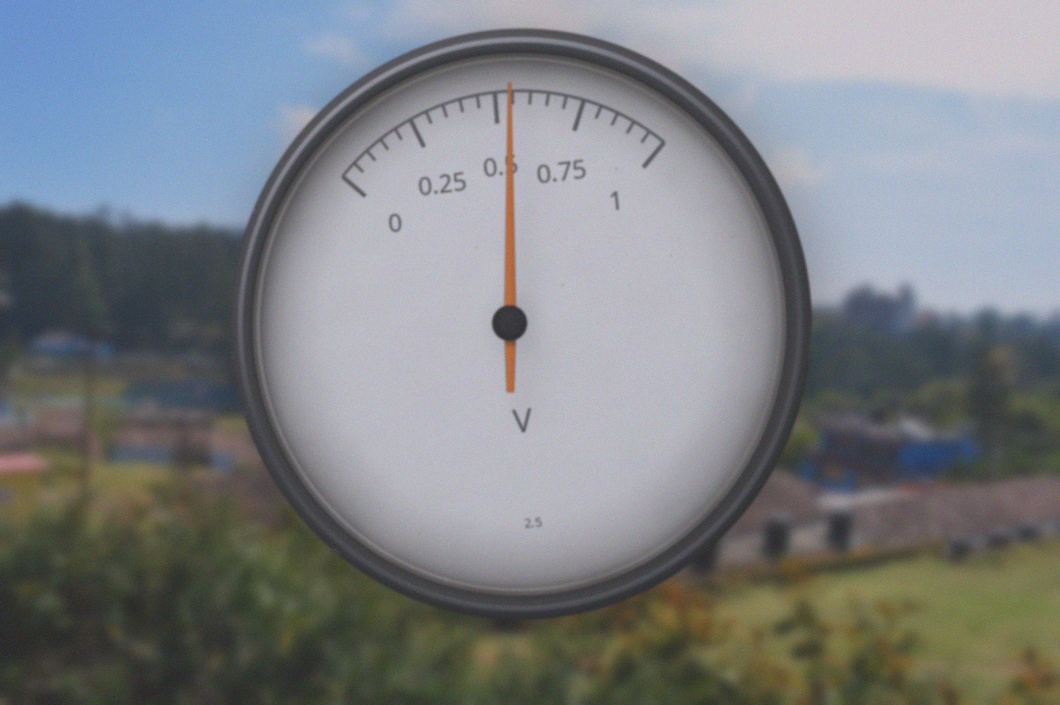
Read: {"value": 0.55, "unit": "V"}
